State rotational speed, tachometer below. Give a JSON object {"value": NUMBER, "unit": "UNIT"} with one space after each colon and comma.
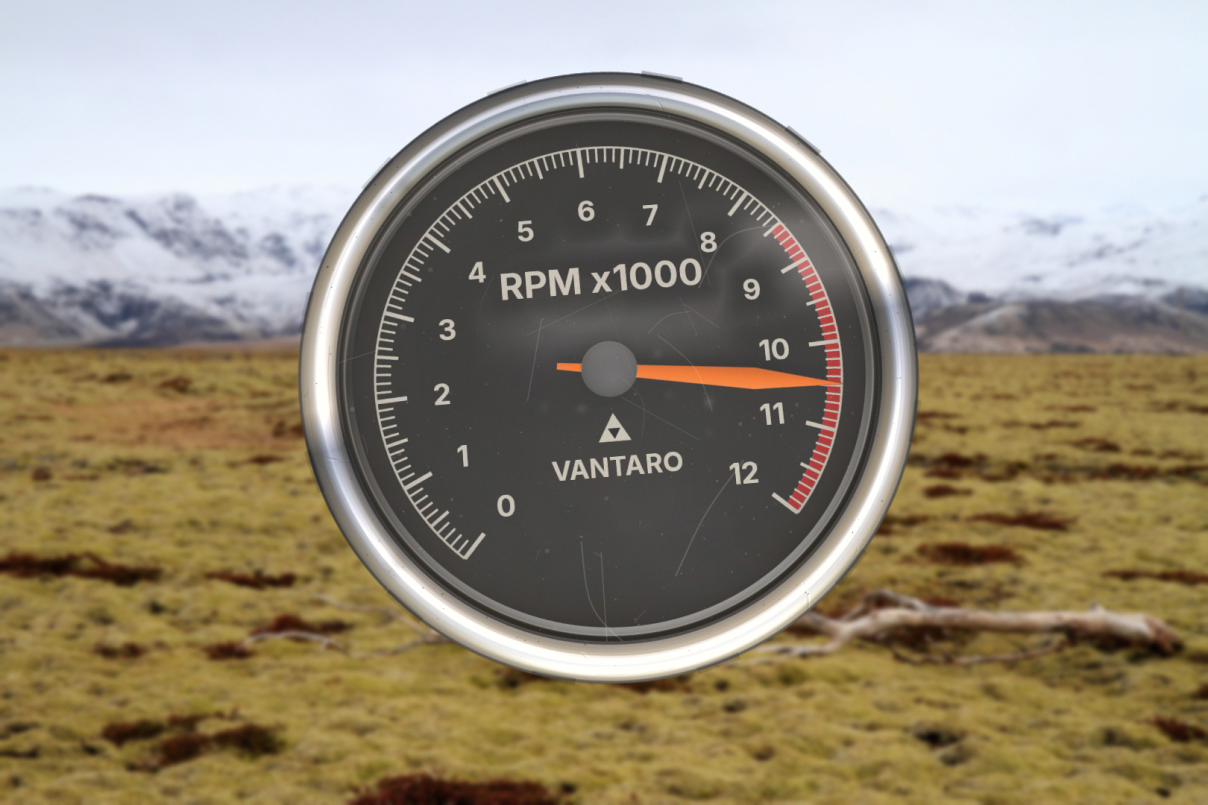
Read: {"value": 10500, "unit": "rpm"}
